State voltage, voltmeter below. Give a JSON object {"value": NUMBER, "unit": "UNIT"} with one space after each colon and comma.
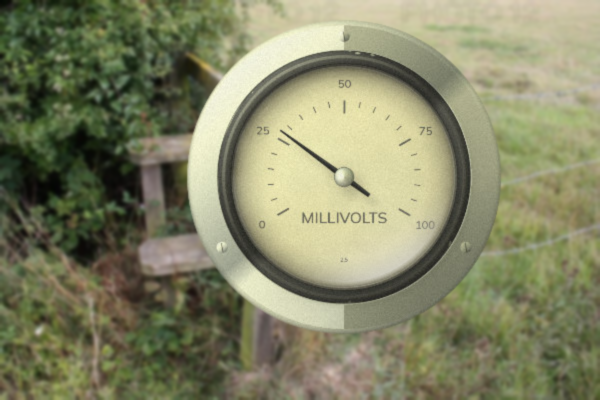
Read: {"value": 27.5, "unit": "mV"}
